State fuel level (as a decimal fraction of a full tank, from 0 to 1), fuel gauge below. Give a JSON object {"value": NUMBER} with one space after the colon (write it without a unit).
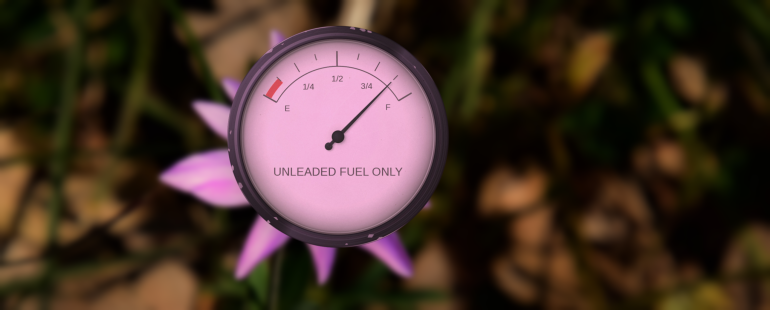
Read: {"value": 0.875}
